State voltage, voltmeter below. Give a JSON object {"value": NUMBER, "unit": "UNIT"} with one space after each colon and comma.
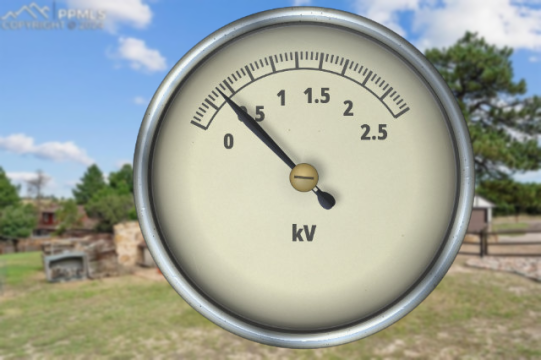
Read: {"value": 0.4, "unit": "kV"}
